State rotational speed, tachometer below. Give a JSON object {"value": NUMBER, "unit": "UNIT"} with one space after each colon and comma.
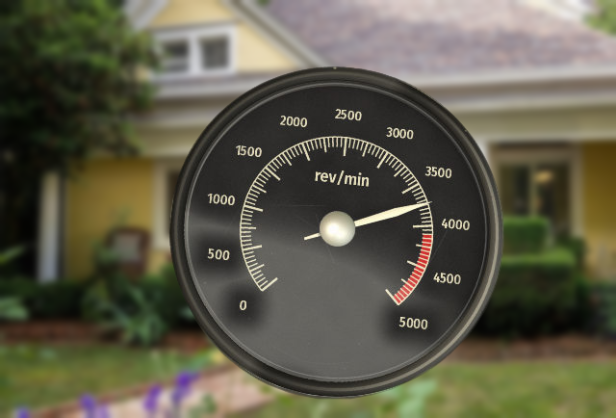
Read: {"value": 3750, "unit": "rpm"}
